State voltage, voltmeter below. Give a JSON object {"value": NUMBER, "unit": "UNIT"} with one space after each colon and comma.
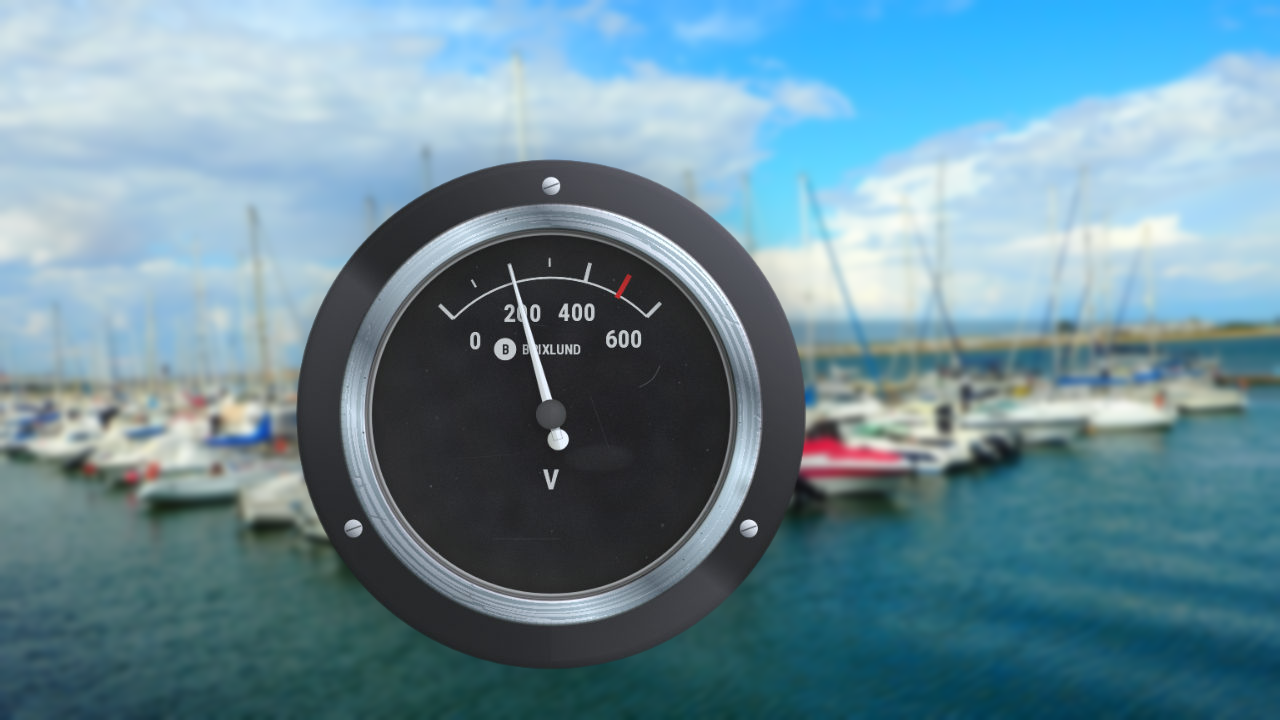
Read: {"value": 200, "unit": "V"}
